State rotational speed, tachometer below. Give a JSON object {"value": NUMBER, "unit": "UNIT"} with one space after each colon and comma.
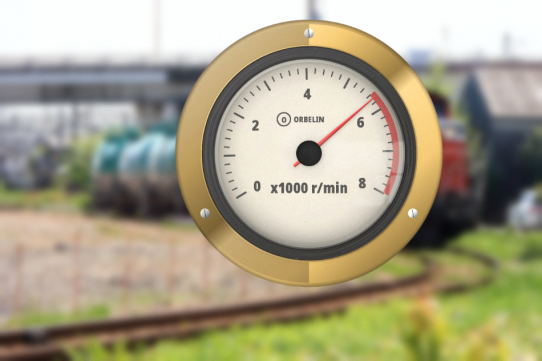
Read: {"value": 5700, "unit": "rpm"}
